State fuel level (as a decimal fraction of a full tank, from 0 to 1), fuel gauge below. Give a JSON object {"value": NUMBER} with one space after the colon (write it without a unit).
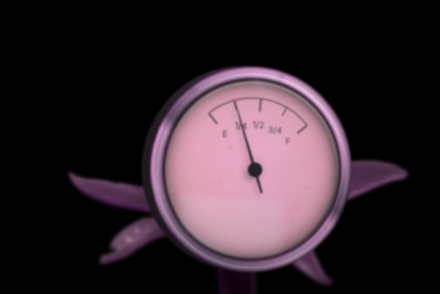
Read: {"value": 0.25}
